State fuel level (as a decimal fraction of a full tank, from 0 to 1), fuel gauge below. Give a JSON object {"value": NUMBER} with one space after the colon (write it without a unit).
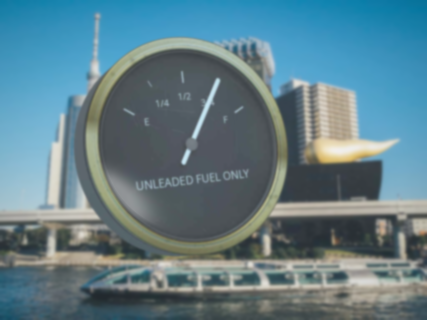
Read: {"value": 0.75}
